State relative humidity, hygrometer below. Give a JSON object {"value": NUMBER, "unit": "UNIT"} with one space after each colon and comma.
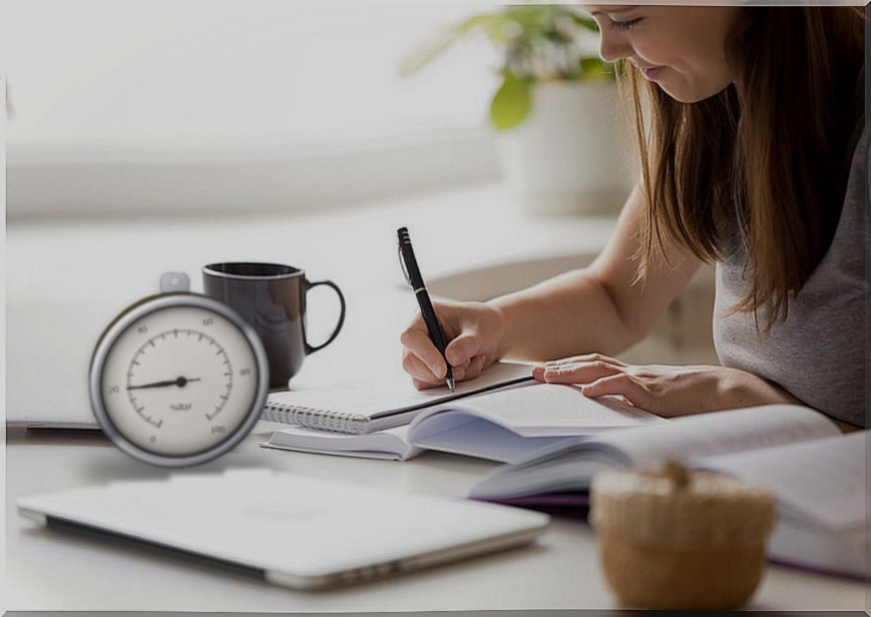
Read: {"value": 20, "unit": "%"}
